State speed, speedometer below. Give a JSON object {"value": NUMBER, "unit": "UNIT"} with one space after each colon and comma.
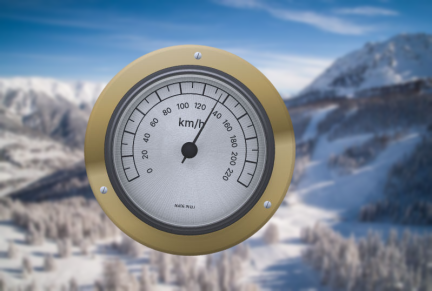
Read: {"value": 135, "unit": "km/h"}
